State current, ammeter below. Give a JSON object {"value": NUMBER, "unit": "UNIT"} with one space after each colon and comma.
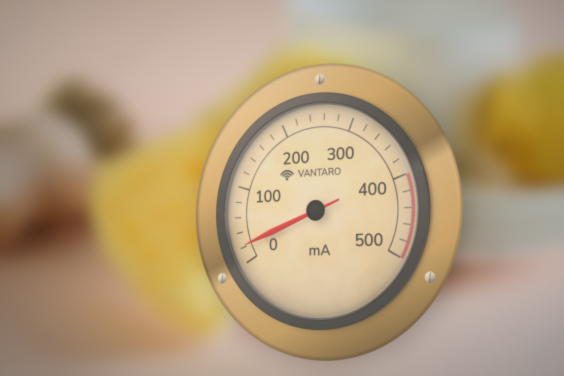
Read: {"value": 20, "unit": "mA"}
